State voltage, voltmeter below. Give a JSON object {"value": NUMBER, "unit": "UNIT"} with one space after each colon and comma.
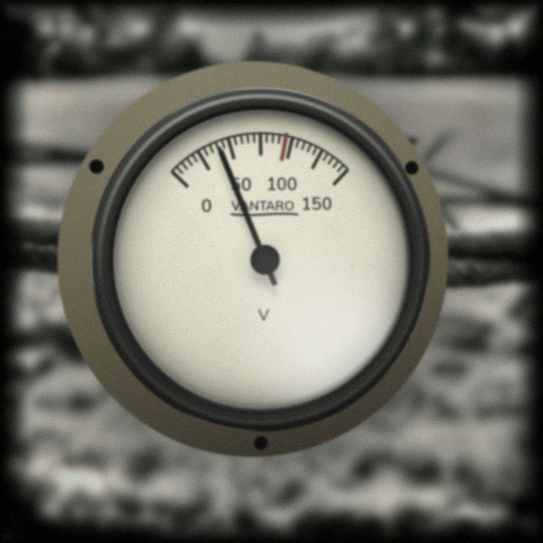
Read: {"value": 40, "unit": "V"}
